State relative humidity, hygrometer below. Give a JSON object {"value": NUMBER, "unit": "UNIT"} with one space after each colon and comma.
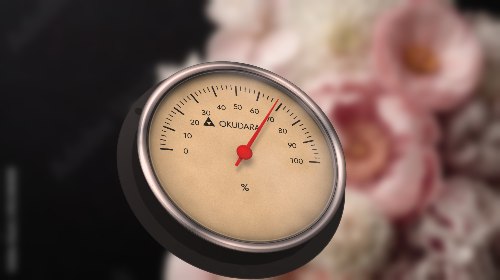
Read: {"value": 68, "unit": "%"}
